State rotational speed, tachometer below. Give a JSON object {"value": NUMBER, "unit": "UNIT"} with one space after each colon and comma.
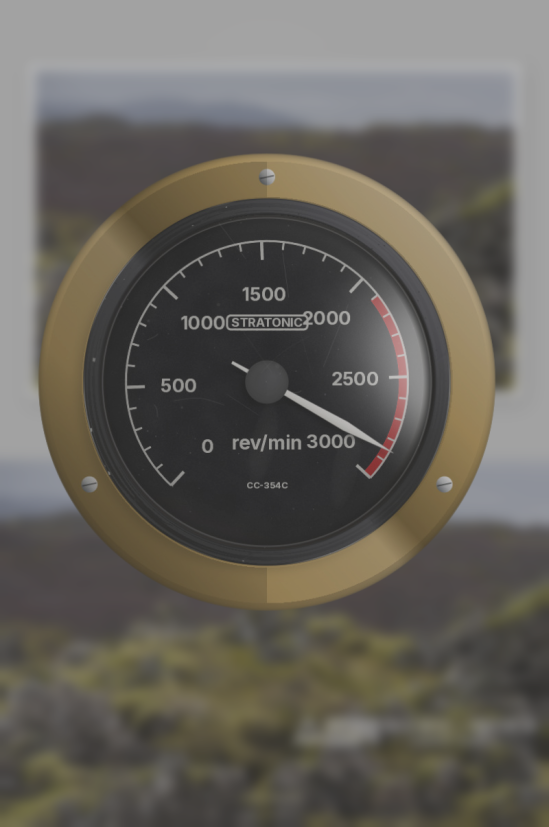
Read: {"value": 2850, "unit": "rpm"}
